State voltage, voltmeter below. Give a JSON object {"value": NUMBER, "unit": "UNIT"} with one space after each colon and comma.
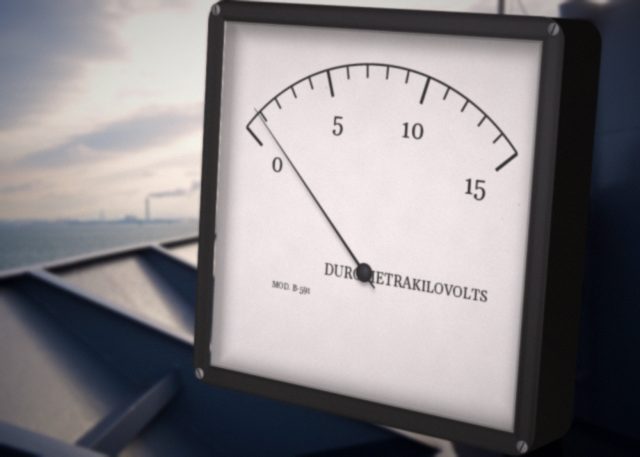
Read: {"value": 1, "unit": "kV"}
